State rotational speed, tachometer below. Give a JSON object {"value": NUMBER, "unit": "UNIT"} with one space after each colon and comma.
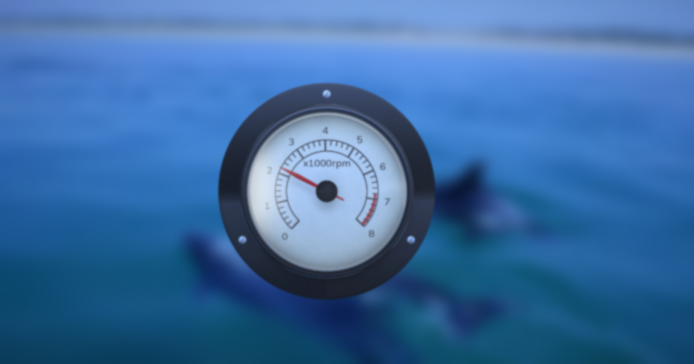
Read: {"value": 2200, "unit": "rpm"}
